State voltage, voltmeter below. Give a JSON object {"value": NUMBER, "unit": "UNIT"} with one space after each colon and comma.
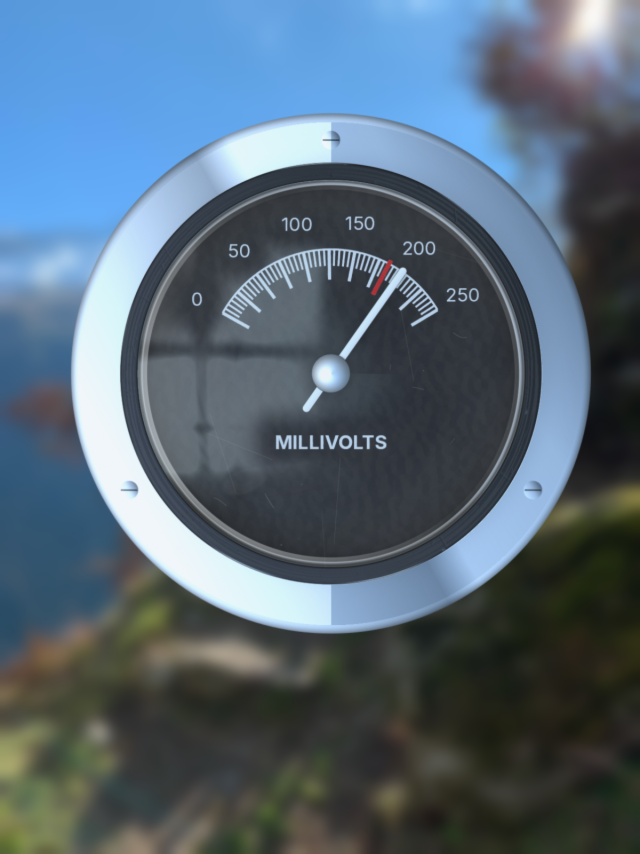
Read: {"value": 200, "unit": "mV"}
